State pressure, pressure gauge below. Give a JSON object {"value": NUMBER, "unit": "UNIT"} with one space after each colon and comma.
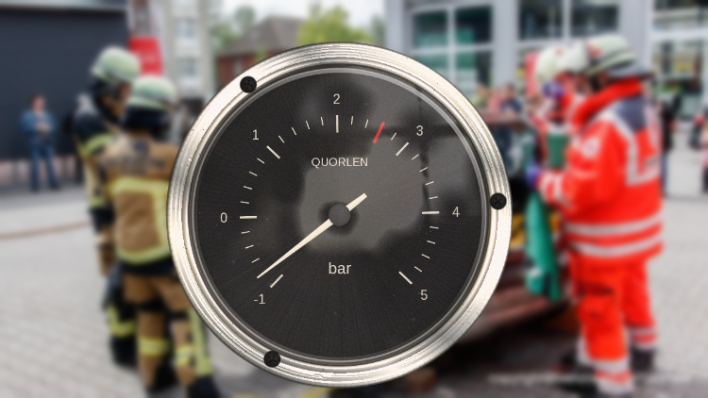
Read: {"value": -0.8, "unit": "bar"}
